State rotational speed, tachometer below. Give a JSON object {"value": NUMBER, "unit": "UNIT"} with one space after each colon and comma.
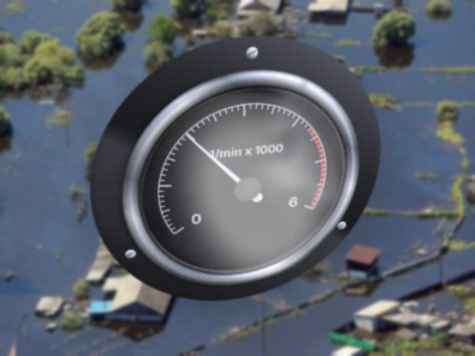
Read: {"value": 2000, "unit": "rpm"}
